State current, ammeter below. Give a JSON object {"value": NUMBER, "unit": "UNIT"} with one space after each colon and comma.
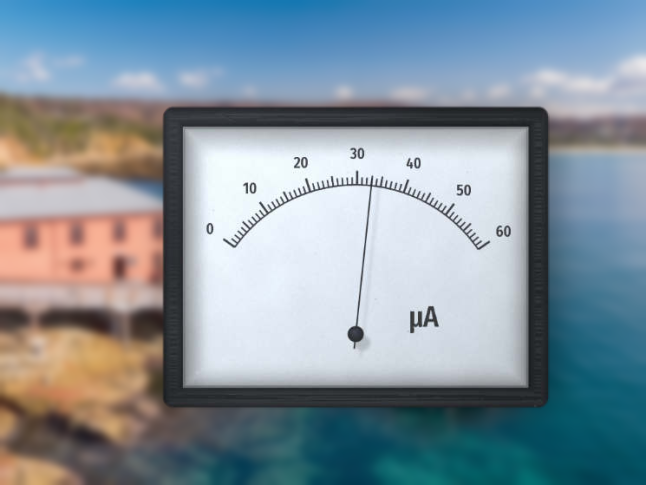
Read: {"value": 33, "unit": "µA"}
